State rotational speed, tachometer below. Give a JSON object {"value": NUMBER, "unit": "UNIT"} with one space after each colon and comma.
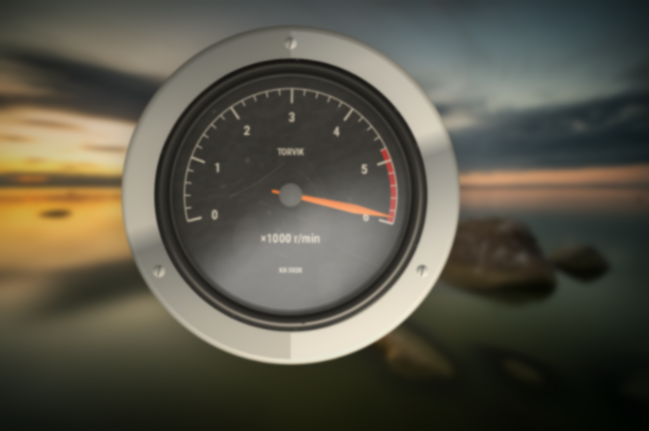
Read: {"value": 5900, "unit": "rpm"}
